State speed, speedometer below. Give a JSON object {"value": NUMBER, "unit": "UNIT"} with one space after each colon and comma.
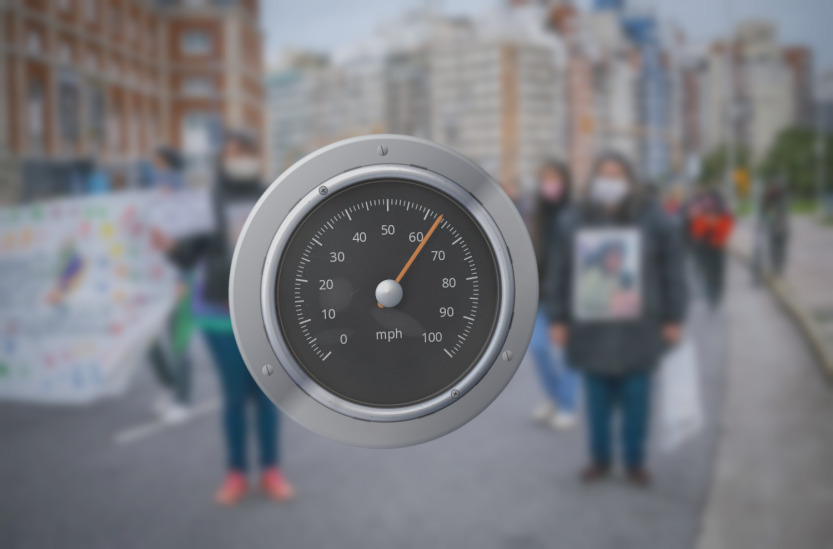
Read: {"value": 63, "unit": "mph"}
